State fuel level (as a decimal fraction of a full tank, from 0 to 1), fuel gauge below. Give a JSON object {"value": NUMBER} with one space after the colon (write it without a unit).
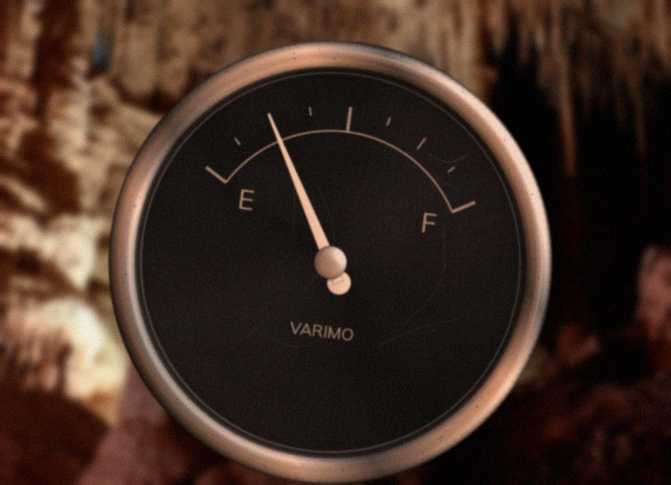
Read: {"value": 0.25}
